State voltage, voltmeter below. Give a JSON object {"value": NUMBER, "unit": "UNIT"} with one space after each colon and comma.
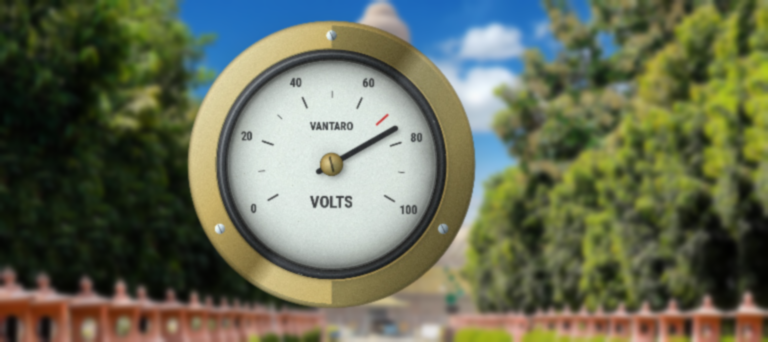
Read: {"value": 75, "unit": "V"}
